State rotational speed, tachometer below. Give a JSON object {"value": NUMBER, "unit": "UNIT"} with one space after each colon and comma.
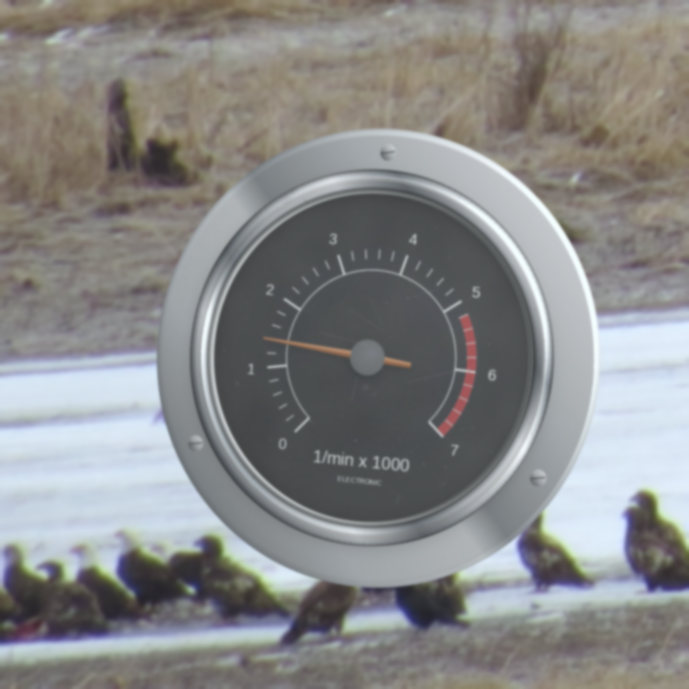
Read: {"value": 1400, "unit": "rpm"}
